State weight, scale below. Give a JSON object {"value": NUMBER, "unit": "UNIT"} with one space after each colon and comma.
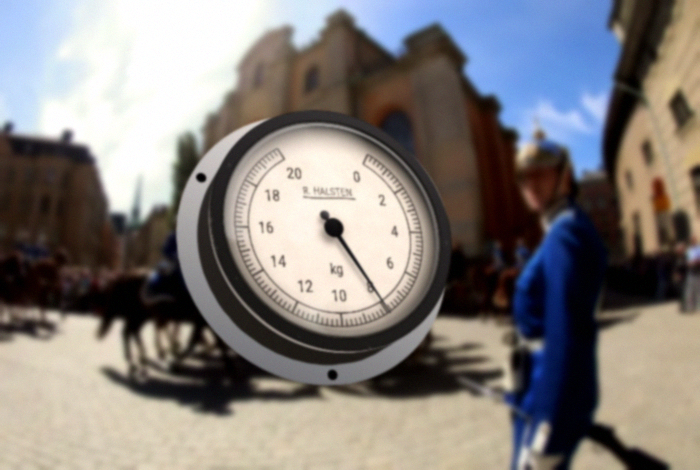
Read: {"value": 8, "unit": "kg"}
